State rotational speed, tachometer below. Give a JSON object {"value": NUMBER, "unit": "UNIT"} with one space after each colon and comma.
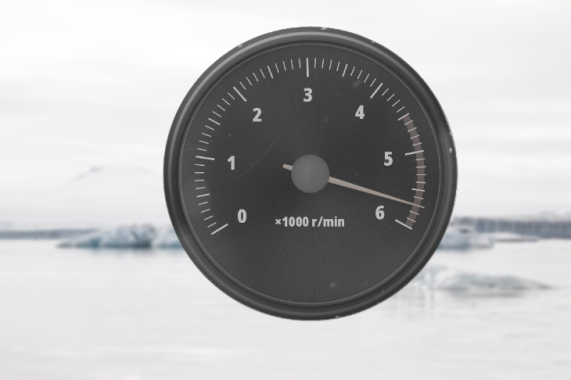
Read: {"value": 5700, "unit": "rpm"}
